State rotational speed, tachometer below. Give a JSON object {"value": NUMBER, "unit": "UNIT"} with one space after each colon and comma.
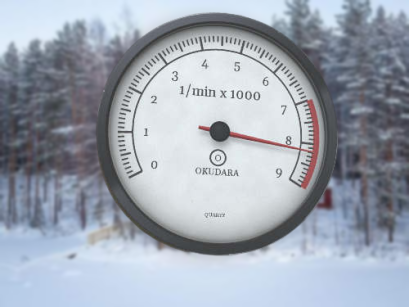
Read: {"value": 8200, "unit": "rpm"}
